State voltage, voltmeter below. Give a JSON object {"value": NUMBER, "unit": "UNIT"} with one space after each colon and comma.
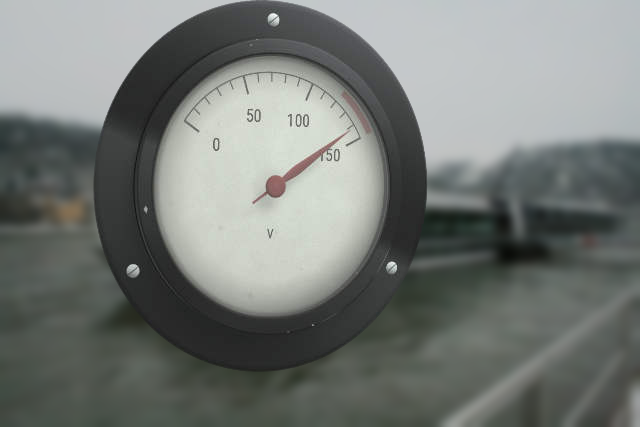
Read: {"value": 140, "unit": "V"}
